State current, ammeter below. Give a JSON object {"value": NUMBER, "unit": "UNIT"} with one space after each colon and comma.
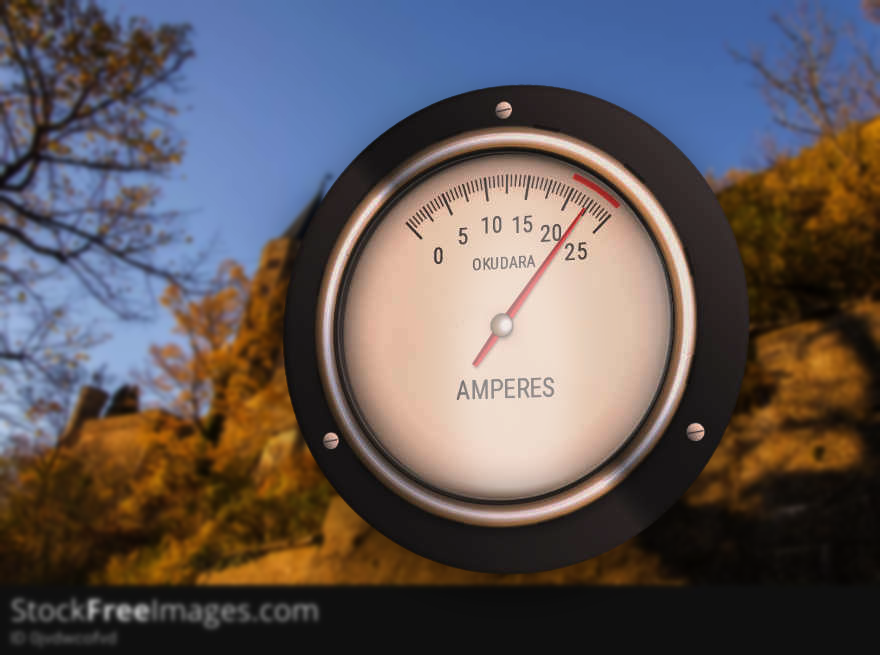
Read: {"value": 22.5, "unit": "A"}
